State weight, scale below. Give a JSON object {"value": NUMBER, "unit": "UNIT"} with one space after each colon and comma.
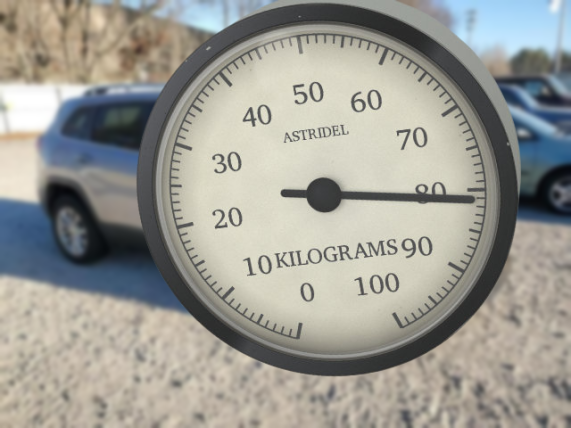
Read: {"value": 81, "unit": "kg"}
